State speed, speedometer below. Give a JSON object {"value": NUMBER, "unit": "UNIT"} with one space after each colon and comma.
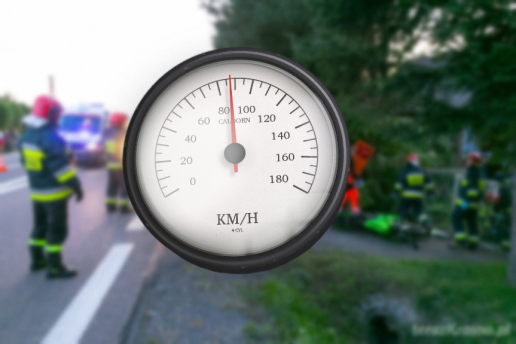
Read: {"value": 87.5, "unit": "km/h"}
